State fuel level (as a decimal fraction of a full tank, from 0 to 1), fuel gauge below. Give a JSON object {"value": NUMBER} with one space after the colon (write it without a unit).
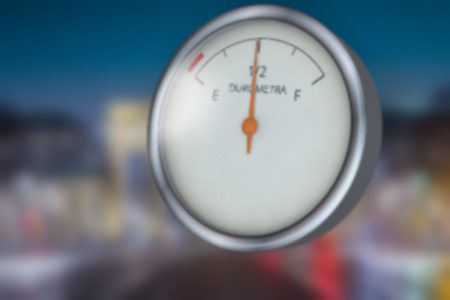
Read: {"value": 0.5}
